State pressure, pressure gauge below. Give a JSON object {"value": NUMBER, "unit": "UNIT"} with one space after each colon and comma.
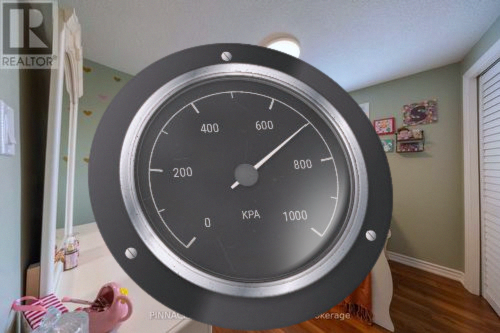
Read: {"value": 700, "unit": "kPa"}
